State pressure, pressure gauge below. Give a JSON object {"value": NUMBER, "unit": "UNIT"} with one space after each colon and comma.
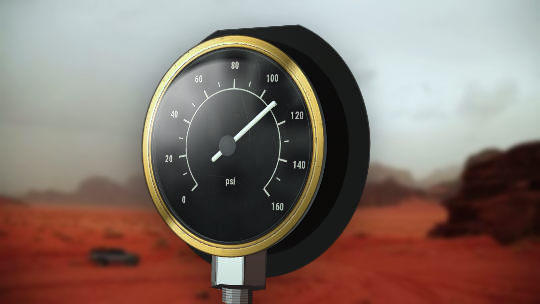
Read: {"value": 110, "unit": "psi"}
